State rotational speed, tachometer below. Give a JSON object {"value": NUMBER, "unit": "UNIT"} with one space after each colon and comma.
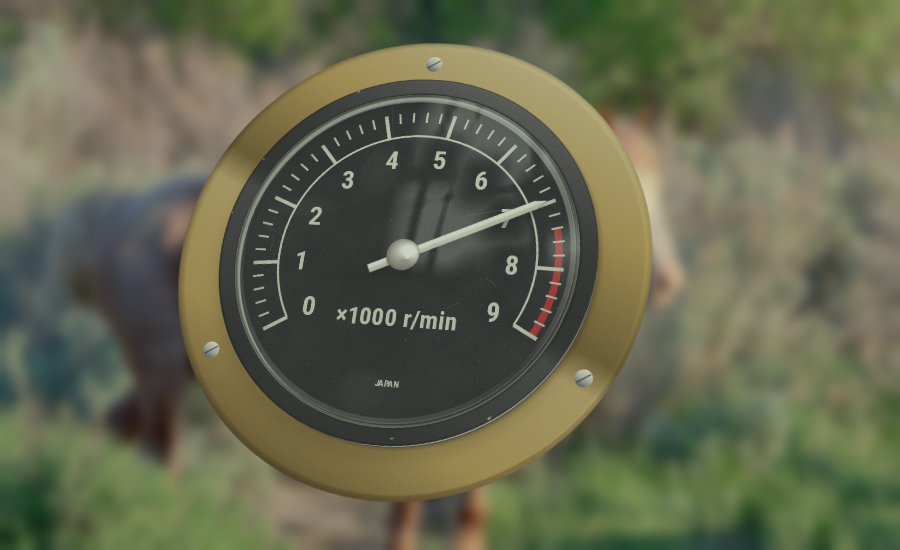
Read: {"value": 7000, "unit": "rpm"}
